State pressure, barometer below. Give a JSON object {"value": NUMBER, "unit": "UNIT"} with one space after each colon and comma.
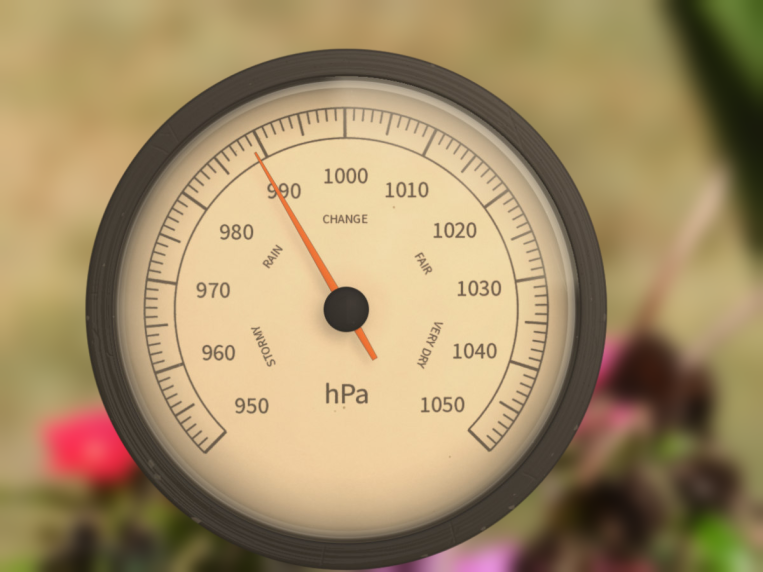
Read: {"value": 989, "unit": "hPa"}
